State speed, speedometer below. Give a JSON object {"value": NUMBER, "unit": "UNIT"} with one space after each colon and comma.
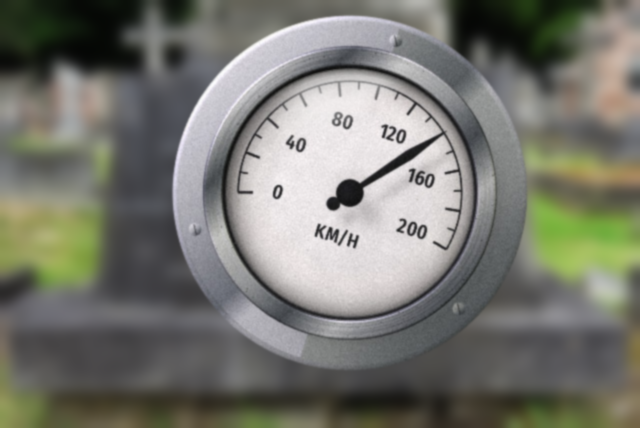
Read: {"value": 140, "unit": "km/h"}
